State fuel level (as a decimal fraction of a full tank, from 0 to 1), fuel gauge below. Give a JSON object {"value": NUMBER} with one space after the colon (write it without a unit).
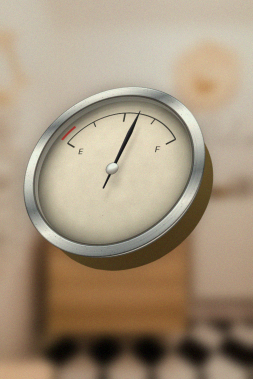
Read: {"value": 0.625}
